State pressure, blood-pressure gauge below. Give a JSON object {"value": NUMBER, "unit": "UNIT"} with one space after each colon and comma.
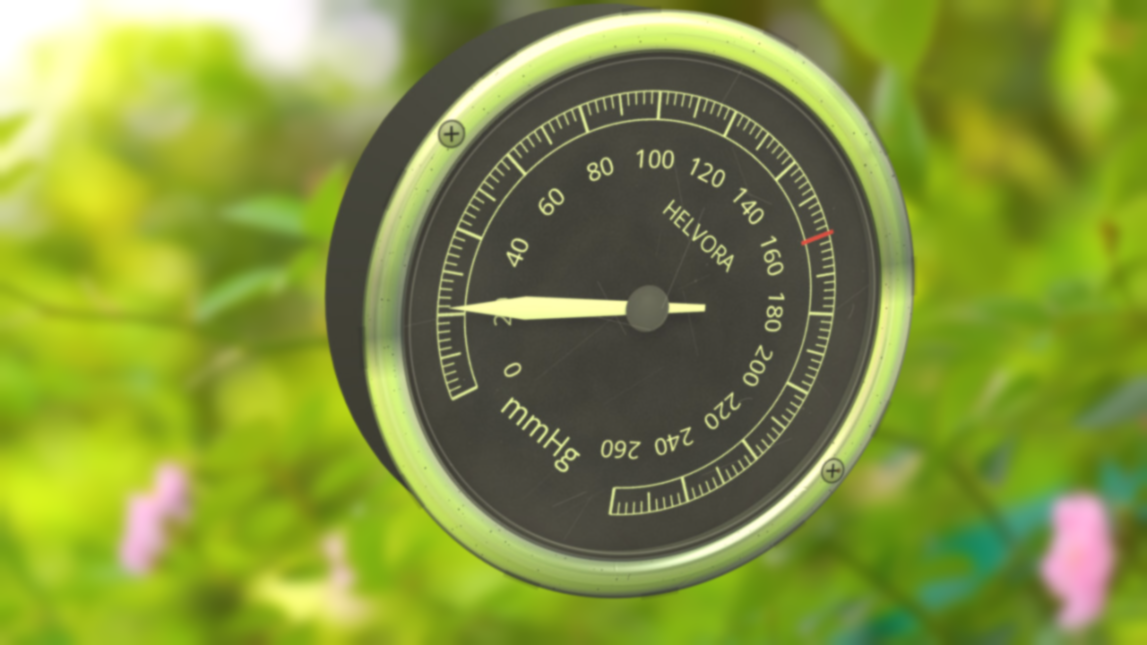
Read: {"value": 22, "unit": "mmHg"}
